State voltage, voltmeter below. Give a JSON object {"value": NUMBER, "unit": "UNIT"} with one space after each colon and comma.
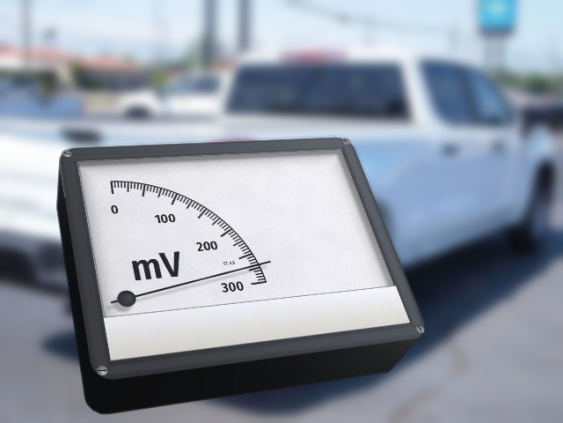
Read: {"value": 275, "unit": "mV"}
